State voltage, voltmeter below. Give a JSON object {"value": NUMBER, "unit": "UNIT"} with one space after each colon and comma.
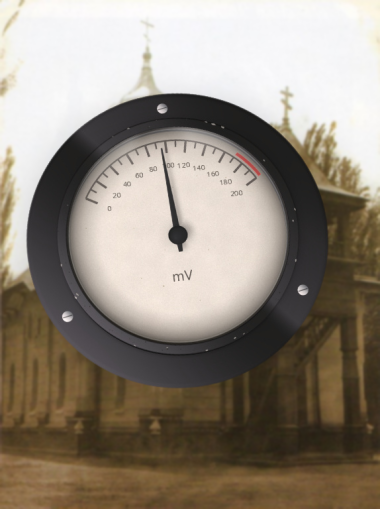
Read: {"value": 95, "unit": "mV"}
